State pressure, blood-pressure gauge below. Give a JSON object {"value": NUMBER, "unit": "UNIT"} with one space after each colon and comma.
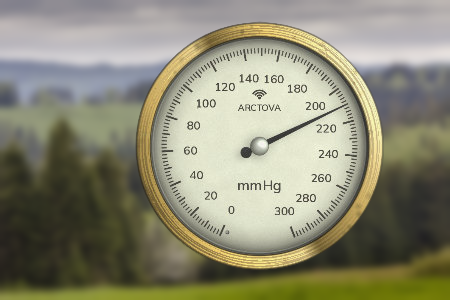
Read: {"value": 210, "unit": "mmHg"}
